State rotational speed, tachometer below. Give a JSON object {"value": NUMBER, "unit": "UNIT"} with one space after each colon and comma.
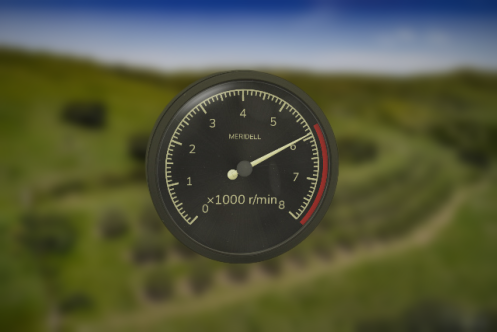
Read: {"value": 5900, "unit": "rpm"}
